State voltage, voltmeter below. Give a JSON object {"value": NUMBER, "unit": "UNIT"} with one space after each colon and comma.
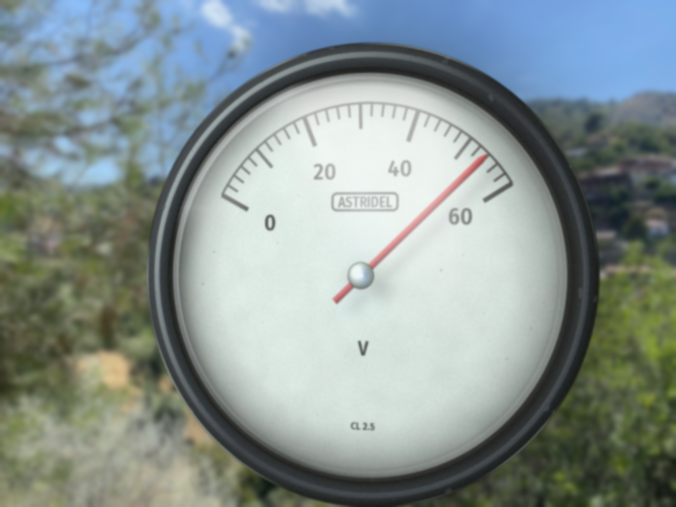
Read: {"value": 54, "unit": "V"}
